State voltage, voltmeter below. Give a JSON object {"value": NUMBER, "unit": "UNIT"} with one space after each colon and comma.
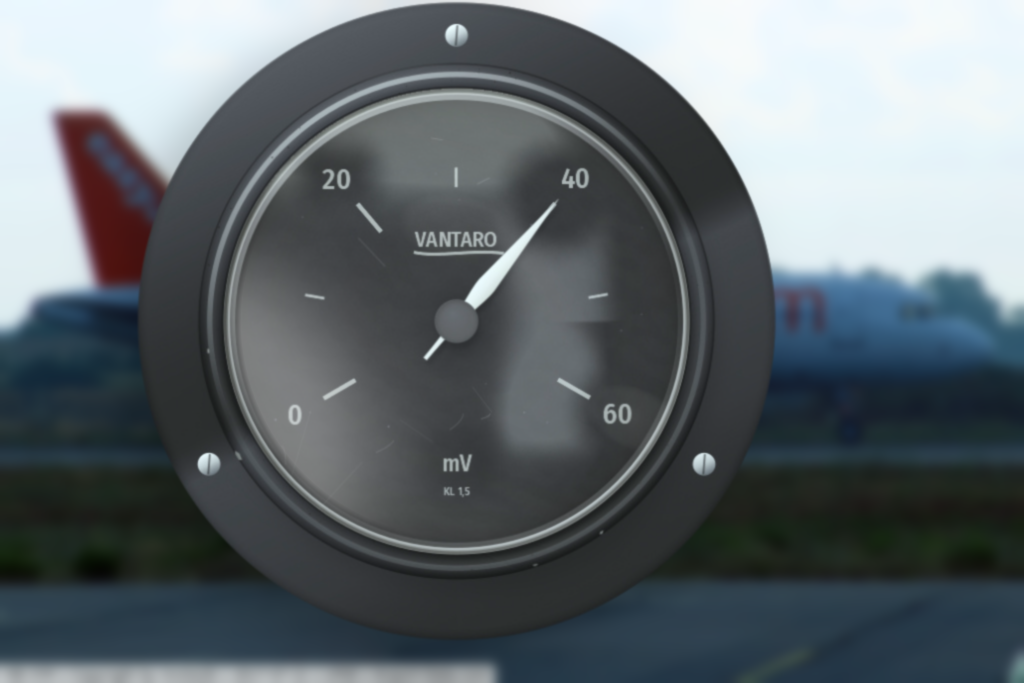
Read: {"value": 40, "unit": "mV"}
